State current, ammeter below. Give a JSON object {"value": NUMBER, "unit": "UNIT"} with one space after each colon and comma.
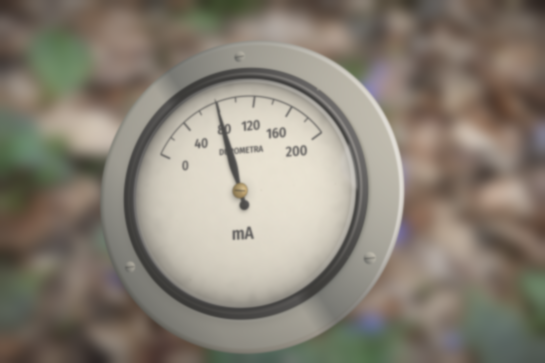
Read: {"value": 80, "unit": "mA"}
